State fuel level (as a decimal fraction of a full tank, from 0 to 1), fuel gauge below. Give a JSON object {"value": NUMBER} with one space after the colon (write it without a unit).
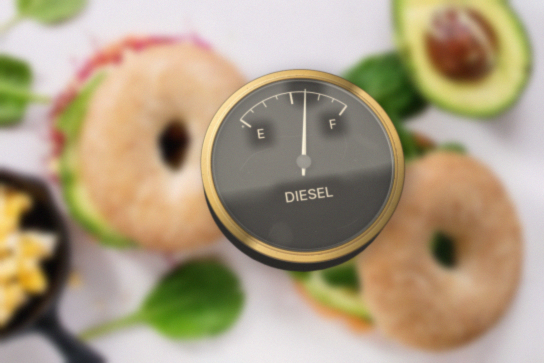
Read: {"value": 0.625}
